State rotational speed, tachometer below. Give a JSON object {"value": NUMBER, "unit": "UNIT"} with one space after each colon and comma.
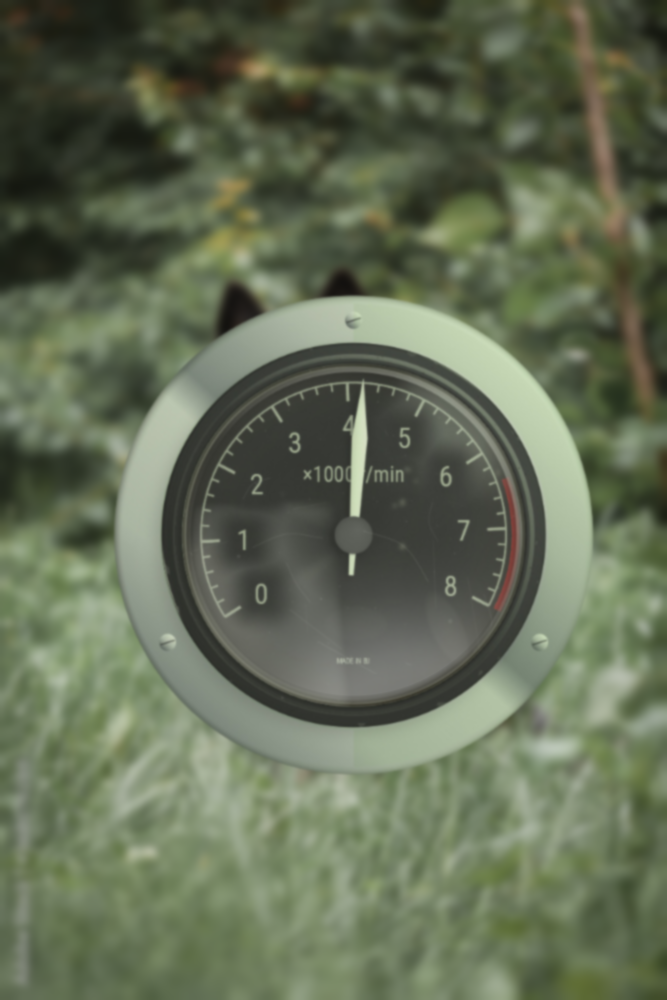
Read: {"value": 4200, "unit": "rpm"}
